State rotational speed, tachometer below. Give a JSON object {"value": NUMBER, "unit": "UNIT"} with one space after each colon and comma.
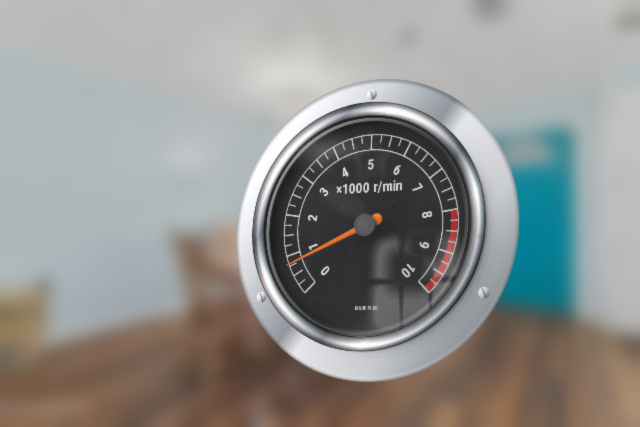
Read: {"value": 750, "unit": "rpm"}
